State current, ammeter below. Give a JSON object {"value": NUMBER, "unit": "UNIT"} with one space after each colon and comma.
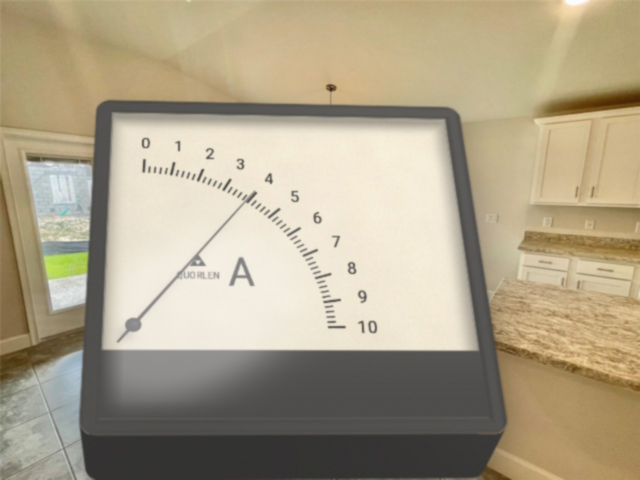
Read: {"value": 4, "unit": "A"}
